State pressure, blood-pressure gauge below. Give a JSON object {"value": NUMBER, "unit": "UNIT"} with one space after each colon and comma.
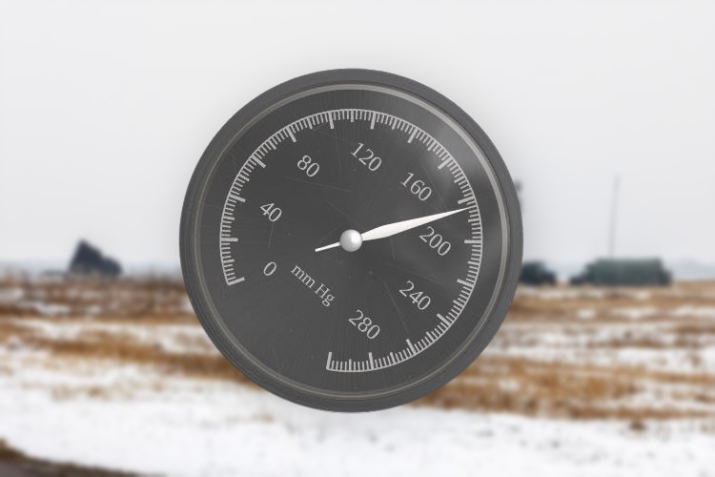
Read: {"value": 184, "unit": "mmHg"}
